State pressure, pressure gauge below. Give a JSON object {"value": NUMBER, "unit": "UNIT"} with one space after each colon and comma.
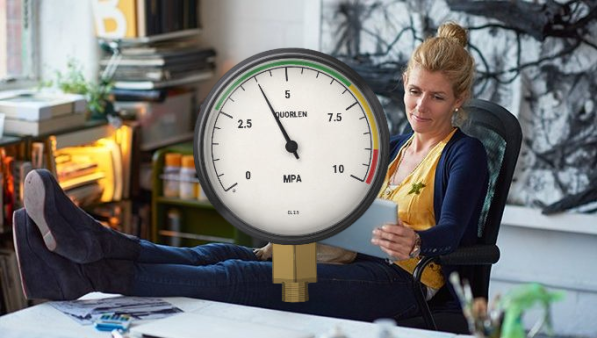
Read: {"value": 4, "unit": "MPa"}
